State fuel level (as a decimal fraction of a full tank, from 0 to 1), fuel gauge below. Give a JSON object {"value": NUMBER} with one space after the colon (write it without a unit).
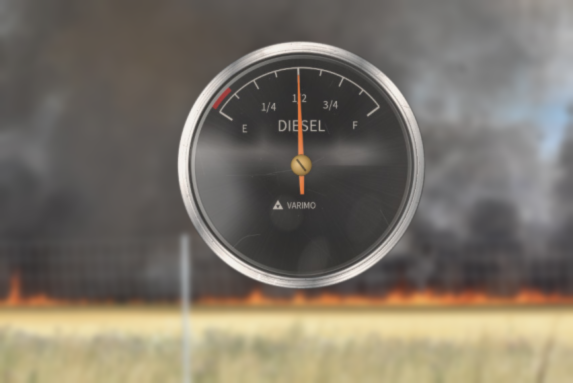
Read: {"value": 0.5}
